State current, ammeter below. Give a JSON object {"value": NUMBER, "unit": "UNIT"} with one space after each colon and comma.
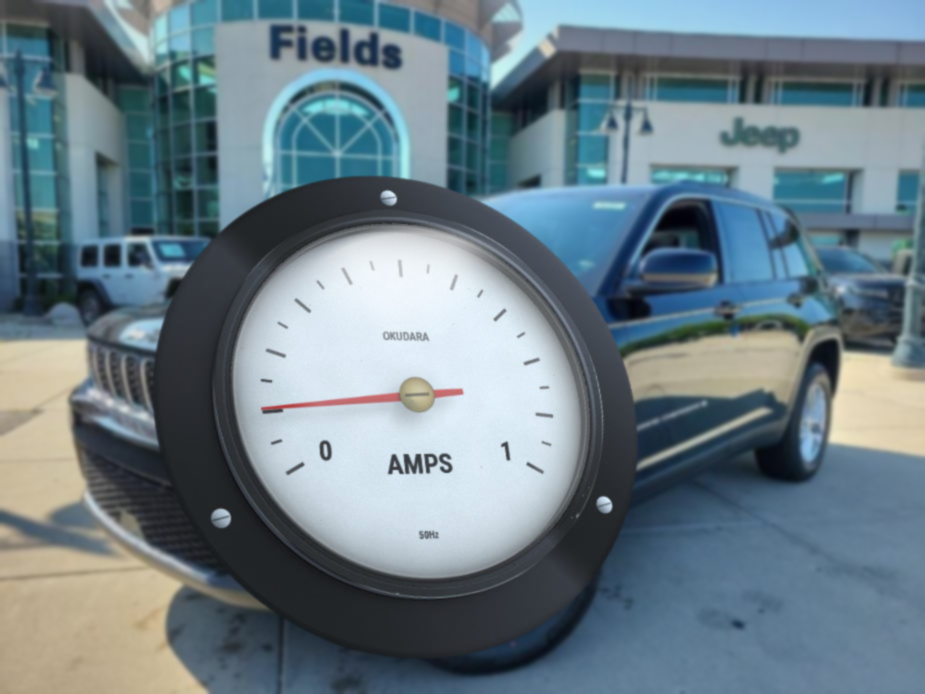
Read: {"value": 0.1, "unit": "A"}
